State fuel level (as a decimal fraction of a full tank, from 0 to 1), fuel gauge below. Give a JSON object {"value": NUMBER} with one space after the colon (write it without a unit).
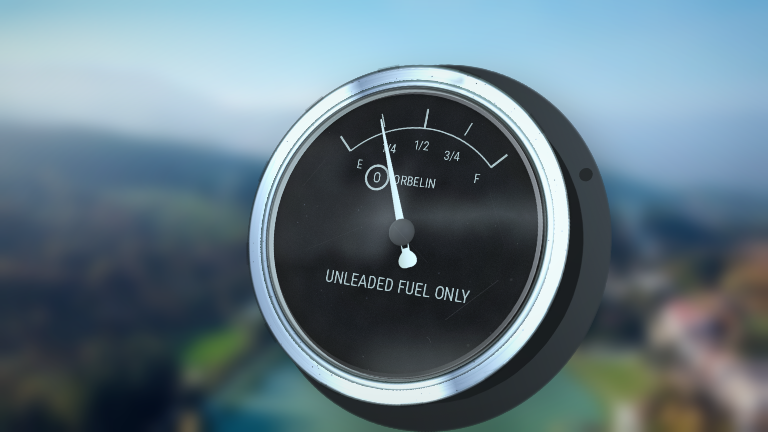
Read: {"value": 0.25}
